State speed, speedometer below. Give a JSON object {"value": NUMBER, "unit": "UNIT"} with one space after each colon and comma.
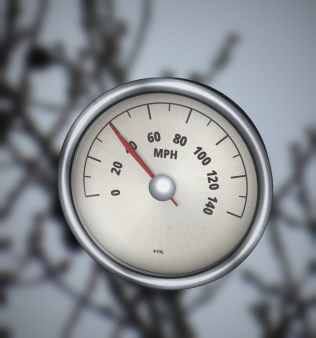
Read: {"value": 40, "unit": "mph"}
